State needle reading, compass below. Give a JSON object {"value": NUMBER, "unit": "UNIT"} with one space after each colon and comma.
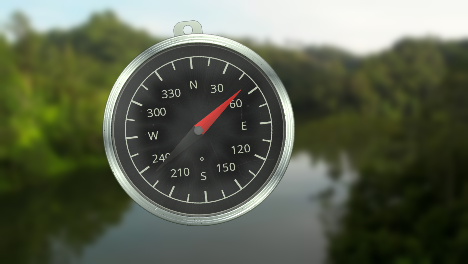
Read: {"value": 52.5, "unit": "°"}
